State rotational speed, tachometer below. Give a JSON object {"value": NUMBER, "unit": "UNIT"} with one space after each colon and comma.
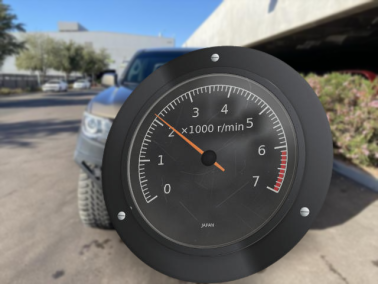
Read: {"value": 2100, "unit": "rpm"}
